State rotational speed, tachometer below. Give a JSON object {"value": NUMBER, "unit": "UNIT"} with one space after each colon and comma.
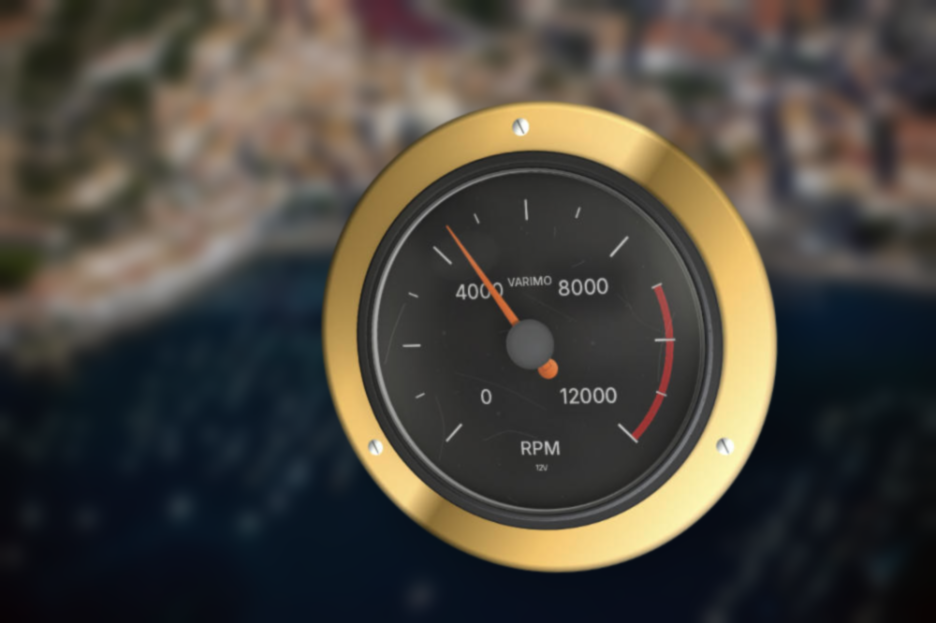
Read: {"value": 4500, "unit": "rpm"}
